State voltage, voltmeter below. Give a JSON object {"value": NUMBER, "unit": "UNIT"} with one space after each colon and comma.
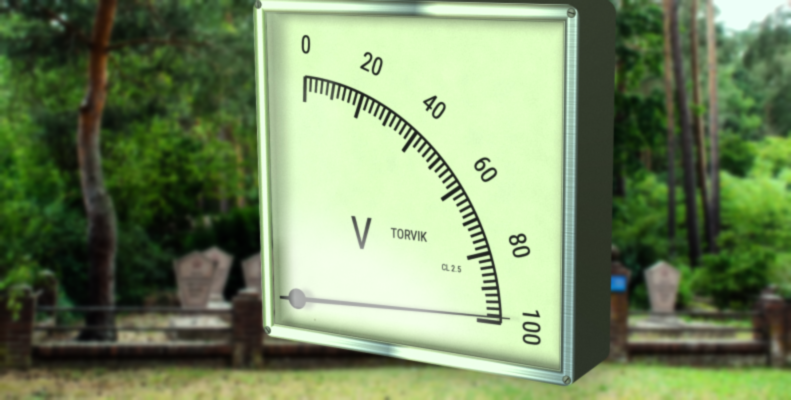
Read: {"value": 98, "unit": "V"}
